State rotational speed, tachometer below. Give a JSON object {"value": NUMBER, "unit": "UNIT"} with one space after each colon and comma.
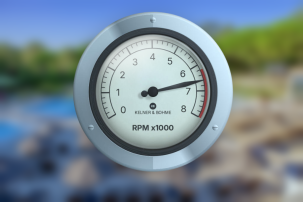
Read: {"value": 6600, "unit": "rpm"}
